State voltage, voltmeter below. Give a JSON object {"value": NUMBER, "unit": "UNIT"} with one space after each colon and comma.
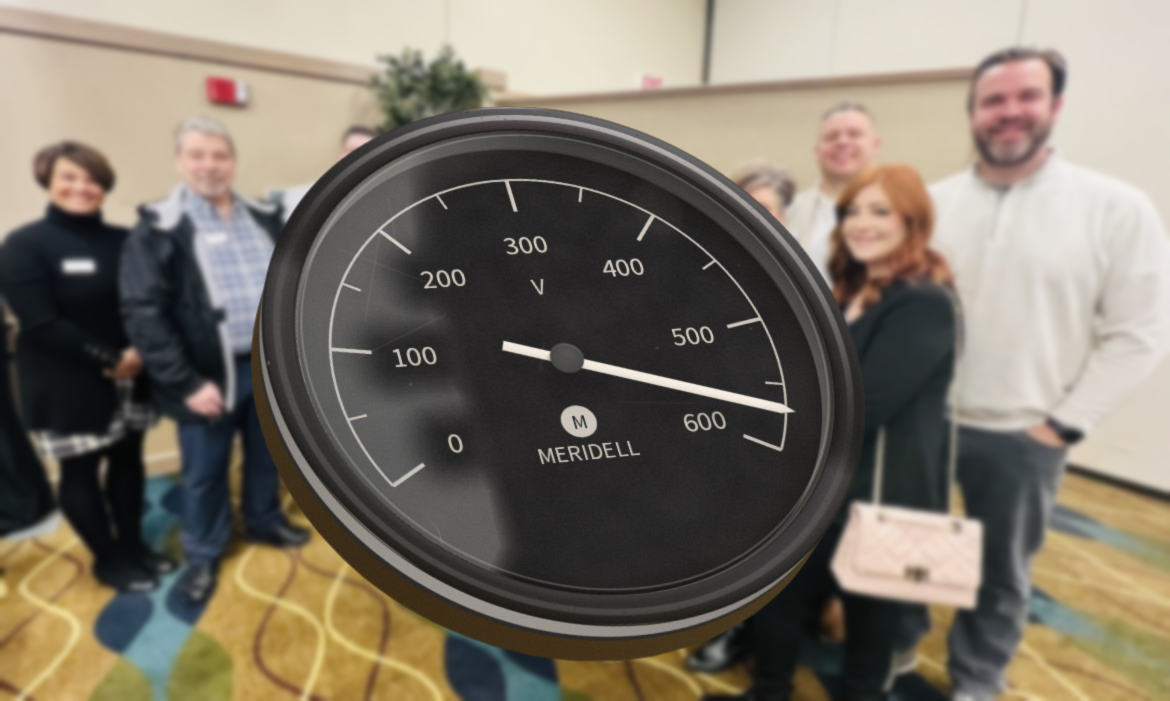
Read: {"value": 575, "unit": "V"}
